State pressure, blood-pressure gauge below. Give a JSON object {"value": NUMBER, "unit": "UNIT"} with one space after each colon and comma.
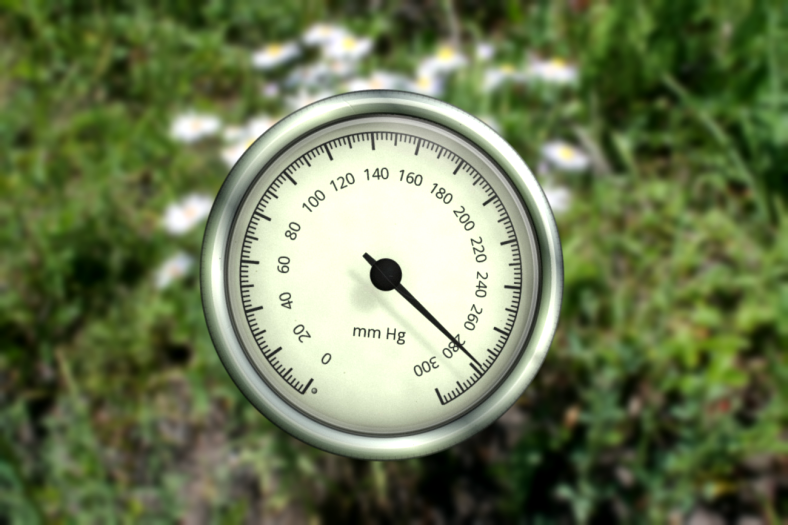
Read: {"value": 278, "unit": "mmHg"}
